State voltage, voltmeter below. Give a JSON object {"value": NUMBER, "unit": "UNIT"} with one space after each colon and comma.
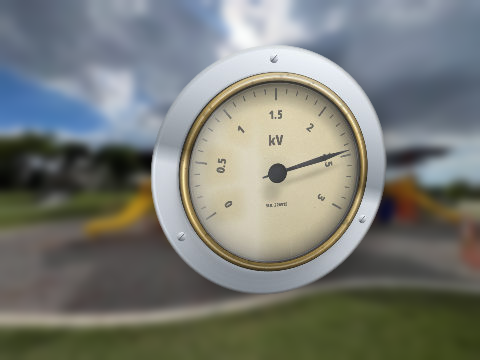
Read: {"value": 2.45, "unit": "kV"}
